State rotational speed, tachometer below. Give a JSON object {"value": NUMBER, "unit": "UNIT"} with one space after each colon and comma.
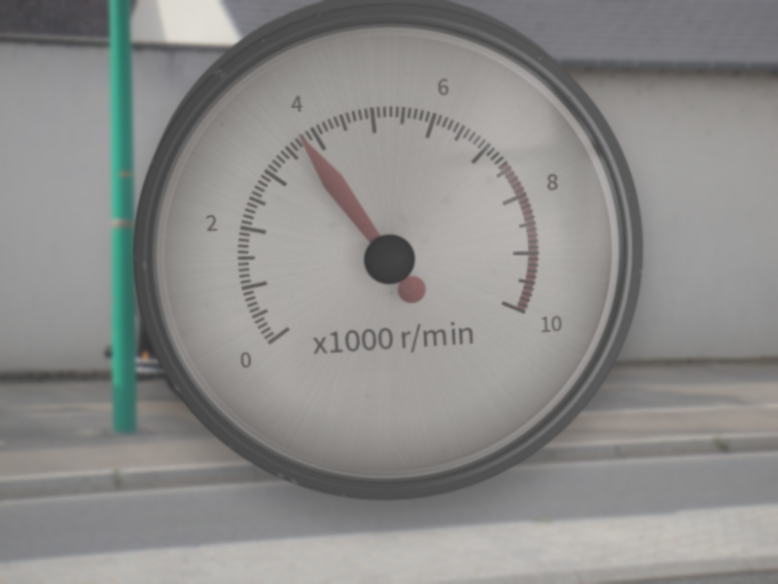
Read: {"value": 3800, "unit": "rpm"}
